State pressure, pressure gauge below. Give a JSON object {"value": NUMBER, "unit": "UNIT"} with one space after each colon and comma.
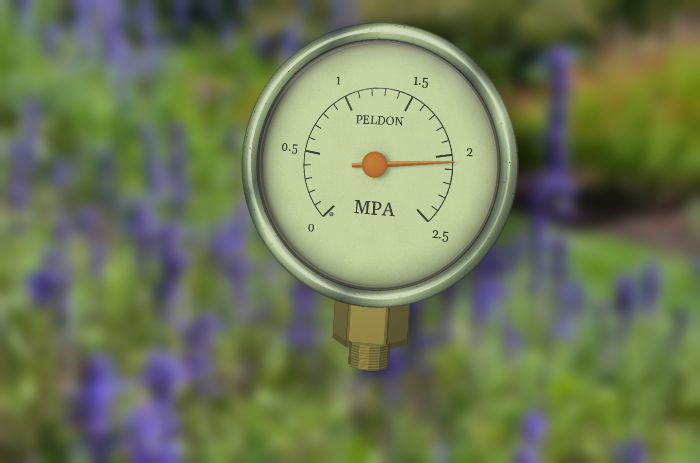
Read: {"value": 2.05, "unit": "MPa"}
